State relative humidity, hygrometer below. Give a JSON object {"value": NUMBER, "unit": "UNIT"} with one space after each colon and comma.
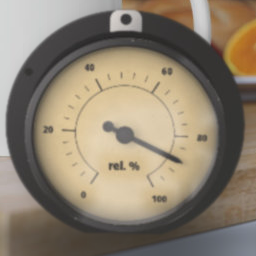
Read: {"value": 88, "unit": "%"}
